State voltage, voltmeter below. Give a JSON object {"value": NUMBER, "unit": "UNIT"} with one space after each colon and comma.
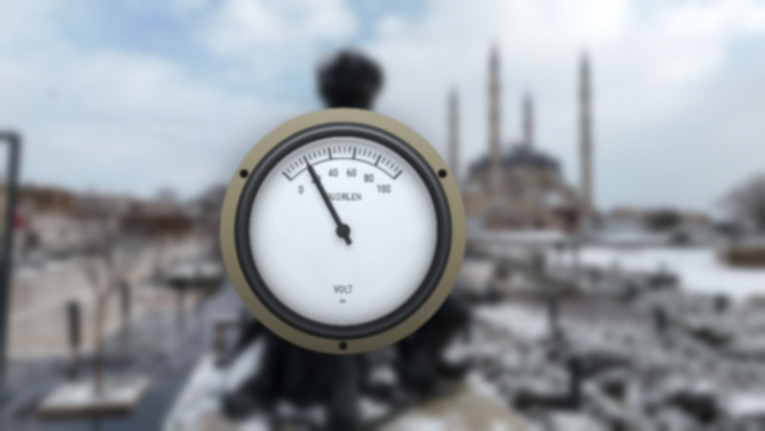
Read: {"value": 20, "unit": "V"}
